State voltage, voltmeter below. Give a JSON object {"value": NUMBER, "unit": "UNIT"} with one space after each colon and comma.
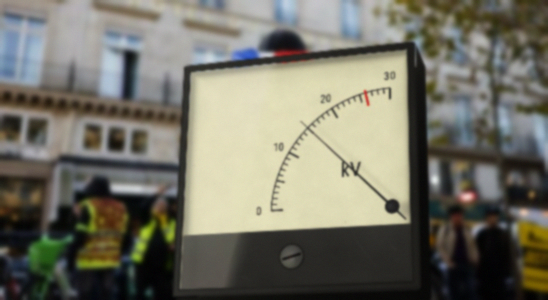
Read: {"value": 15, "unit": "kV"}
